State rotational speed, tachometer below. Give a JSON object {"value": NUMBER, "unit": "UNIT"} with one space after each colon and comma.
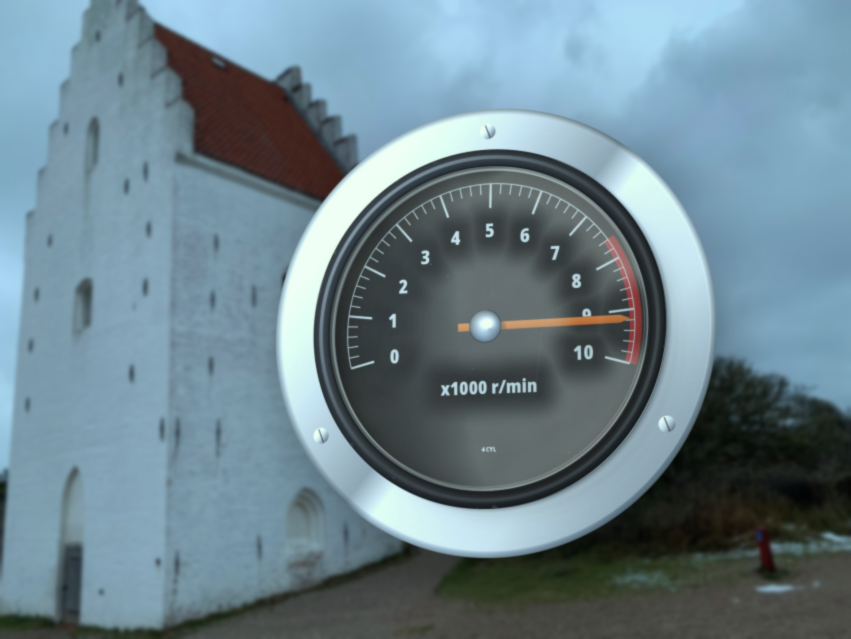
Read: {"value": 9200, "unit": "rpm"}
